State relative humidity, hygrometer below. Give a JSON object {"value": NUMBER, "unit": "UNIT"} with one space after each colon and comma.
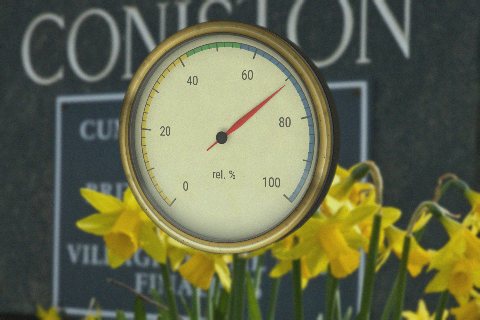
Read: {"value": 71, "unit": "%"}
